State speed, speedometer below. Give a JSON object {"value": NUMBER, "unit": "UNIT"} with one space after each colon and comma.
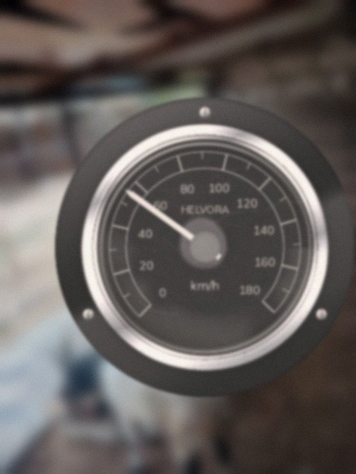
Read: {"value": 55, "unit": "km/h"}
